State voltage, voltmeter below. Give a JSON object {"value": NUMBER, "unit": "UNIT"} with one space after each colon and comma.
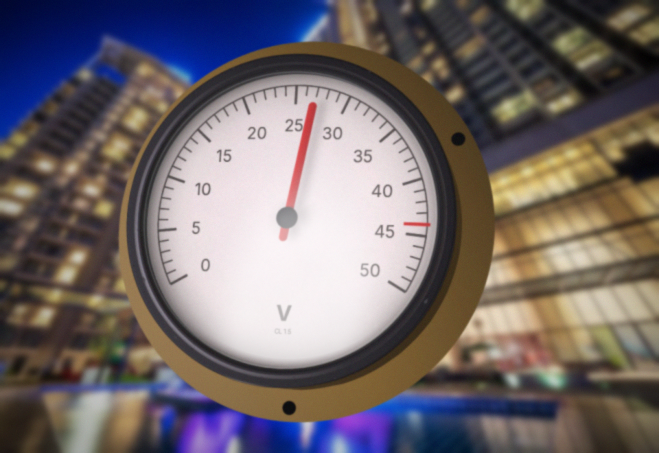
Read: {"value": 27, "unit": "V"}
